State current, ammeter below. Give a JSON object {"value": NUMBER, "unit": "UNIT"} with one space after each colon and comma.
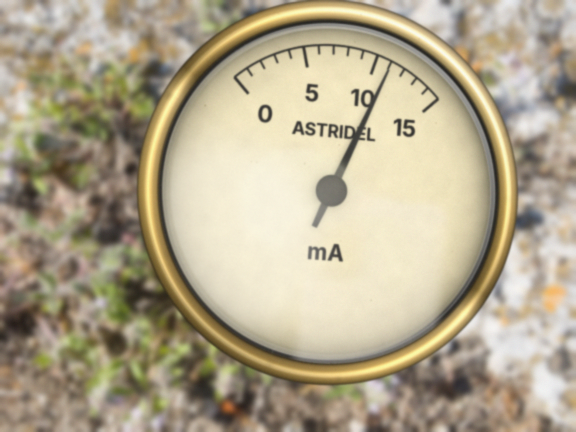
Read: {"value": 11, "unit": "mA"}
